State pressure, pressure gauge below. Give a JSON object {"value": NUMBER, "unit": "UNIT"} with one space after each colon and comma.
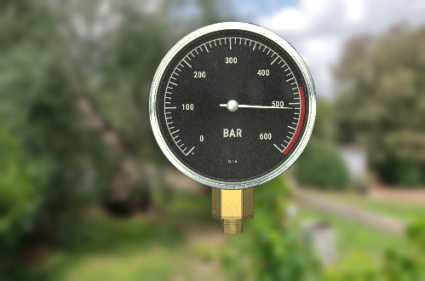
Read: {"value": 510, "unit": "bar"}
